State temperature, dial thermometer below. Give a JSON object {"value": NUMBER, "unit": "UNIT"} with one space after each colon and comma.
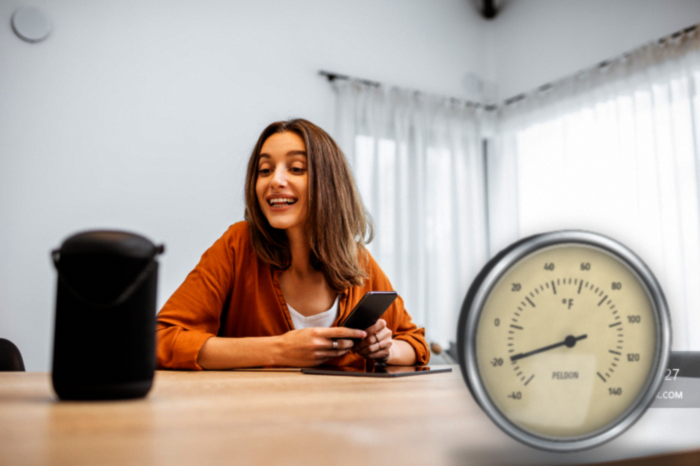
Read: {"value": -20, "unit": "°F"}
